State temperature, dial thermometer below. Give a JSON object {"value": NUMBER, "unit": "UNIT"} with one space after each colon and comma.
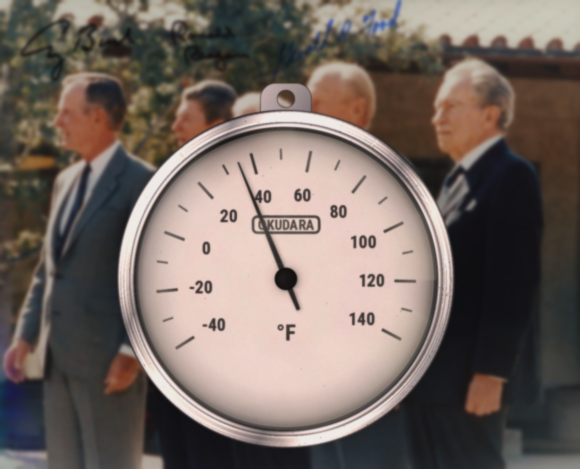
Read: {"value": 35, "unit": "°F"}
